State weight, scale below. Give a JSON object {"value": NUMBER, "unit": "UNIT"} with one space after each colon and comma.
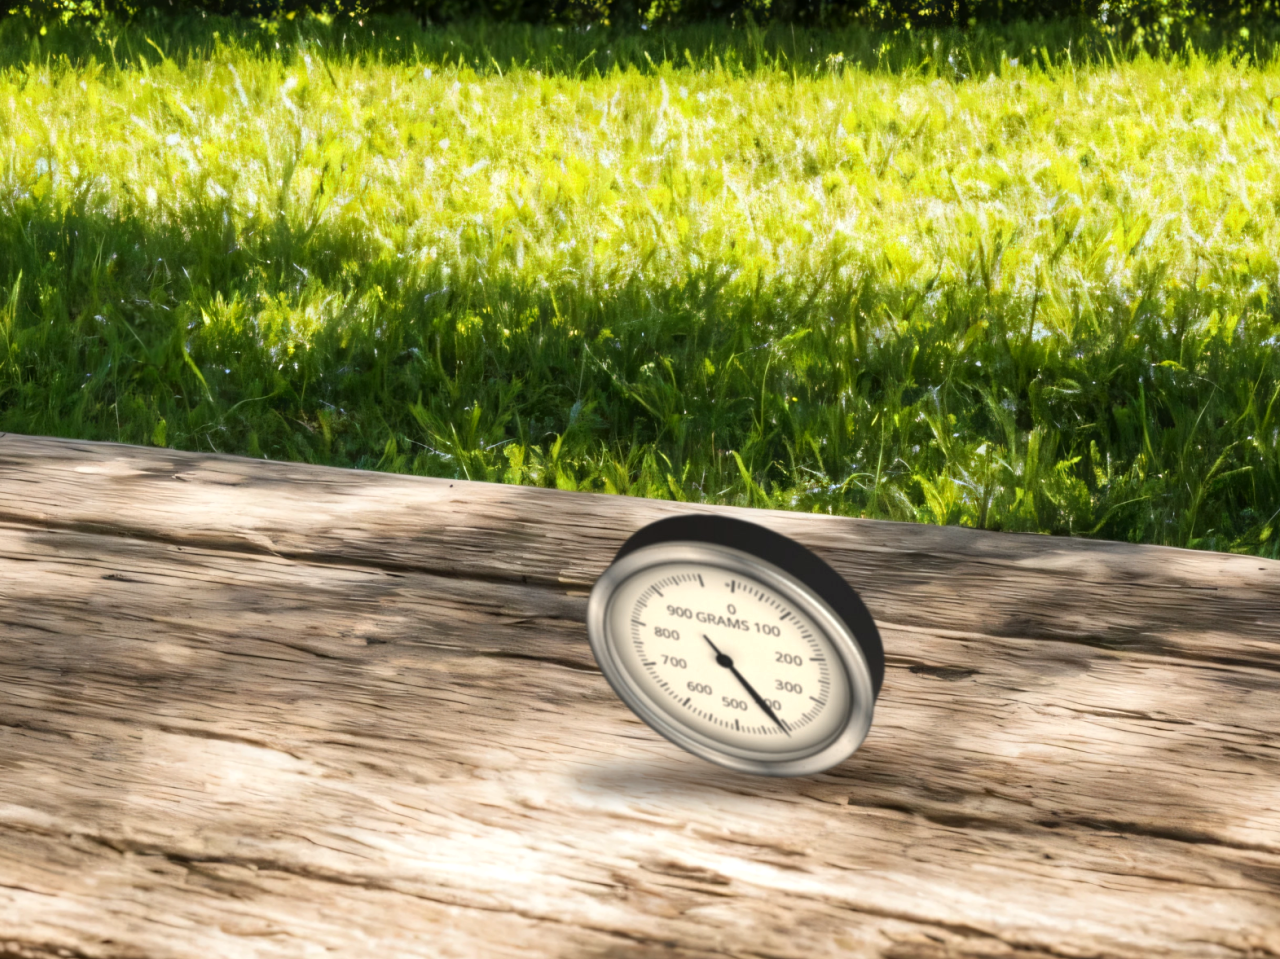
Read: {"value": 400, "unit": "g"}
